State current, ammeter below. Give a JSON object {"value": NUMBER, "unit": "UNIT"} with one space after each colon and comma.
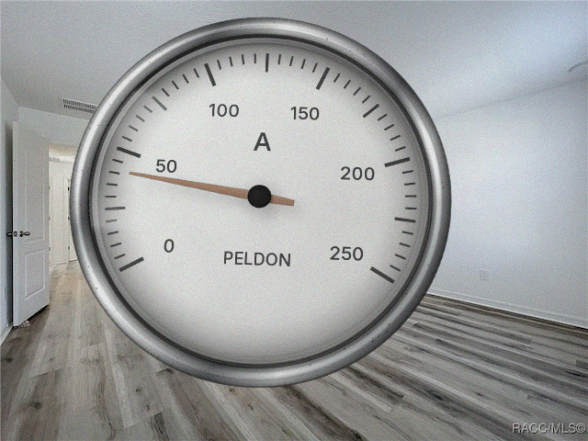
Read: {"value": 40, "unit": "A"}
